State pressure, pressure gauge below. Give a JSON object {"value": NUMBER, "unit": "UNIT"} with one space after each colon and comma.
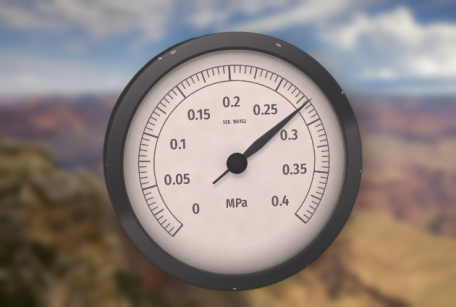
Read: {"value": 0.28, "unit": "MPa"}
